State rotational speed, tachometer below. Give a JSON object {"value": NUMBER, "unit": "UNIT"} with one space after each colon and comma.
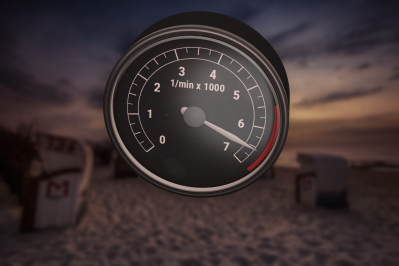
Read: {"value": 6500, "unit": "rpm"}
